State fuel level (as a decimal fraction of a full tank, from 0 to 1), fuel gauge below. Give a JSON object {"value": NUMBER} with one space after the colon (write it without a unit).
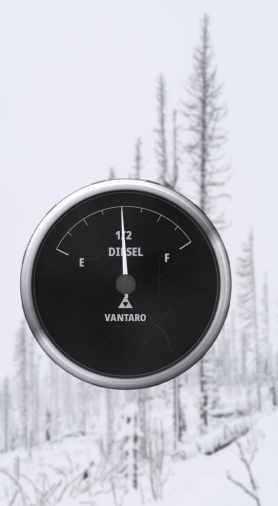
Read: {"value": 0.5}
